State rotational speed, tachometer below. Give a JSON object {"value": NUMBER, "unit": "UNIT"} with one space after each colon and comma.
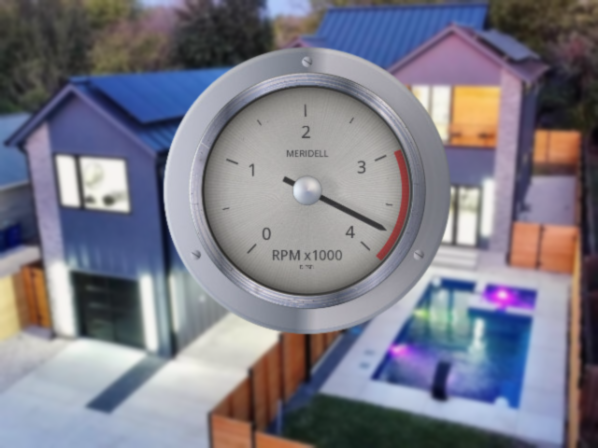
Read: {"value": 3750, "unit": "rpm"}
